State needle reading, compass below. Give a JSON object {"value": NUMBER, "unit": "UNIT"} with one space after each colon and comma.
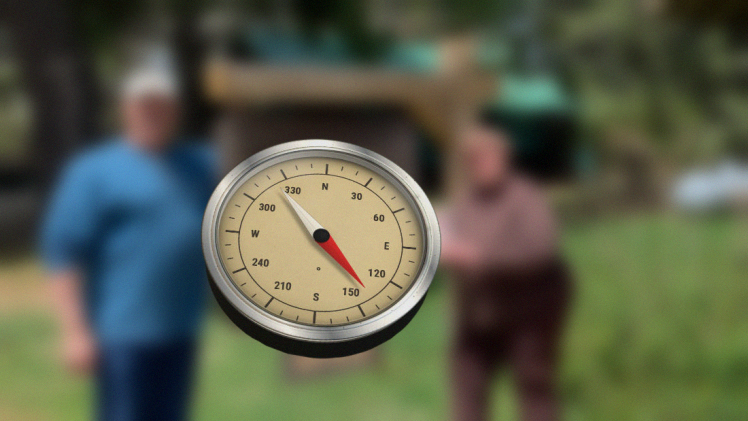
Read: {"value": 140, "unit": "°"}
